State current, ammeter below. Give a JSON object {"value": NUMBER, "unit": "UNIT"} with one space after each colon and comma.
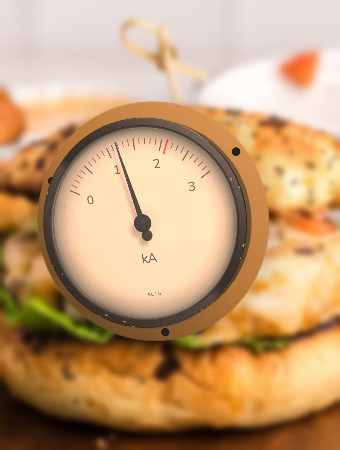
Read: {"value": 1.2, "unit": "kA"}
